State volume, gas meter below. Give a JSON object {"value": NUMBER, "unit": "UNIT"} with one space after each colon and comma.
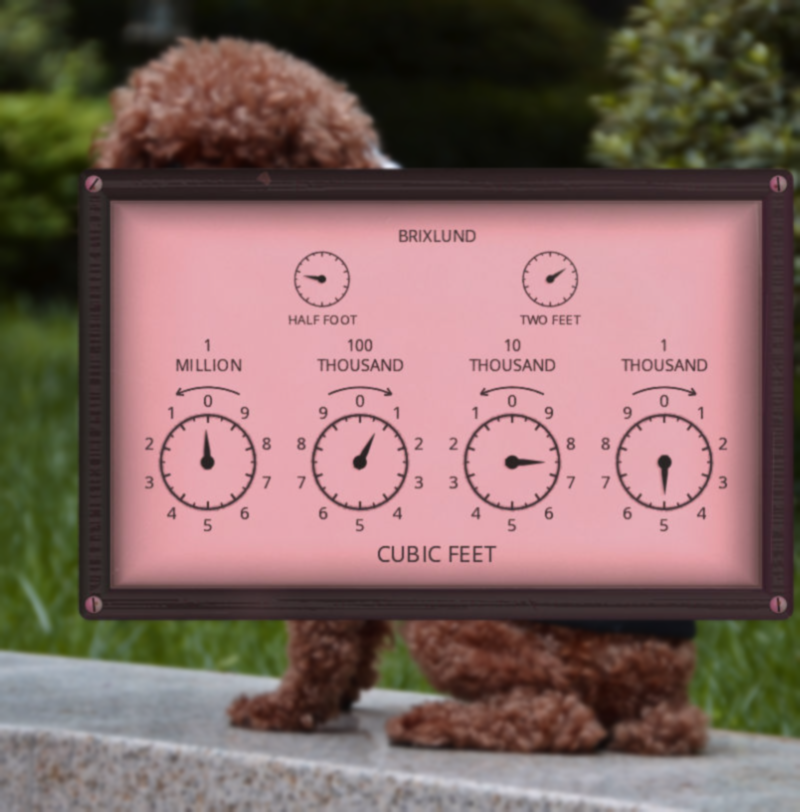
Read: {"value": 7500, "unit": "ft³"}
